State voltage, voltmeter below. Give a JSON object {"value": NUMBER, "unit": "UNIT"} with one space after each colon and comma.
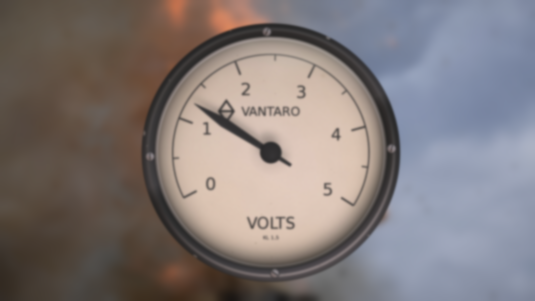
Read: {"value": 1.25, "unit": "V"}
